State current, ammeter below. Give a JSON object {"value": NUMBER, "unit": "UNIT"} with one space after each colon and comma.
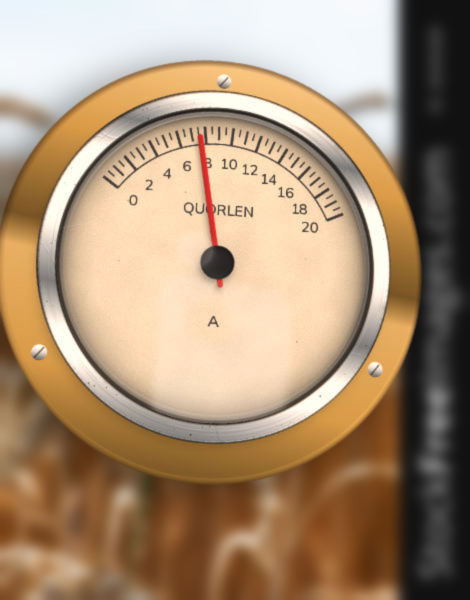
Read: {"value": 7.5, "unit": "A"}
